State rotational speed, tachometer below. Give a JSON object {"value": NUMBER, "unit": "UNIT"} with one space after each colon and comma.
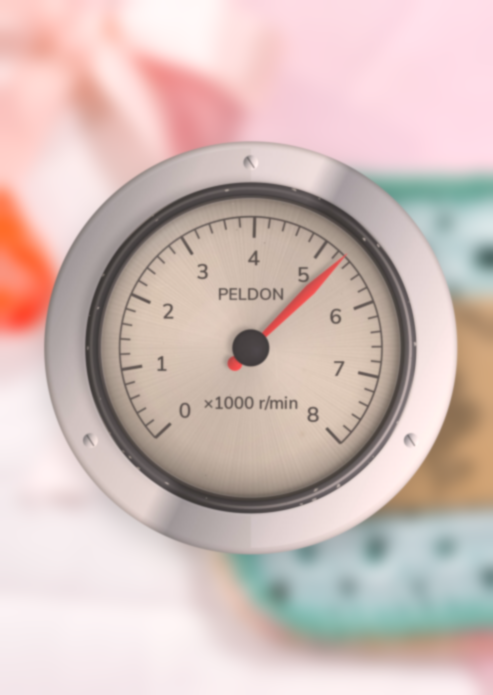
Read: {"value": 5300, "unit": "rpm"}
